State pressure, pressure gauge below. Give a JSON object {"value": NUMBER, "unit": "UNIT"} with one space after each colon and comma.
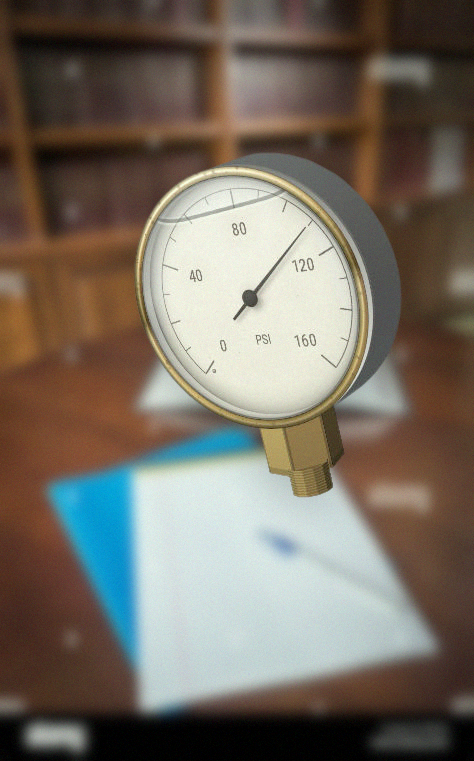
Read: {"value": 110, "unit": "psi"}
